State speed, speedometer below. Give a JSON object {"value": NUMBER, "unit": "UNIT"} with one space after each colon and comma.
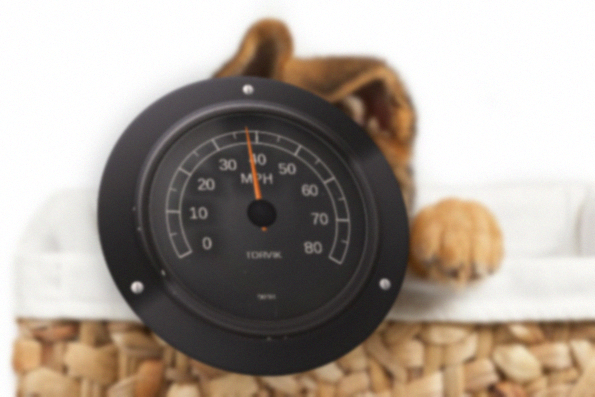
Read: {"value": 37.5, "unit": "mph"}
